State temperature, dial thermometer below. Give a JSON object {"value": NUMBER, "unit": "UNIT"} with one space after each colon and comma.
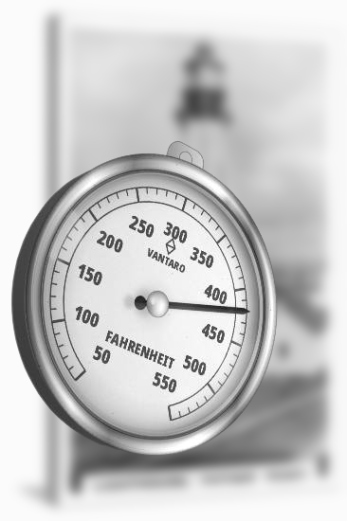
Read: {"value": 420, "unit": "°F"}
